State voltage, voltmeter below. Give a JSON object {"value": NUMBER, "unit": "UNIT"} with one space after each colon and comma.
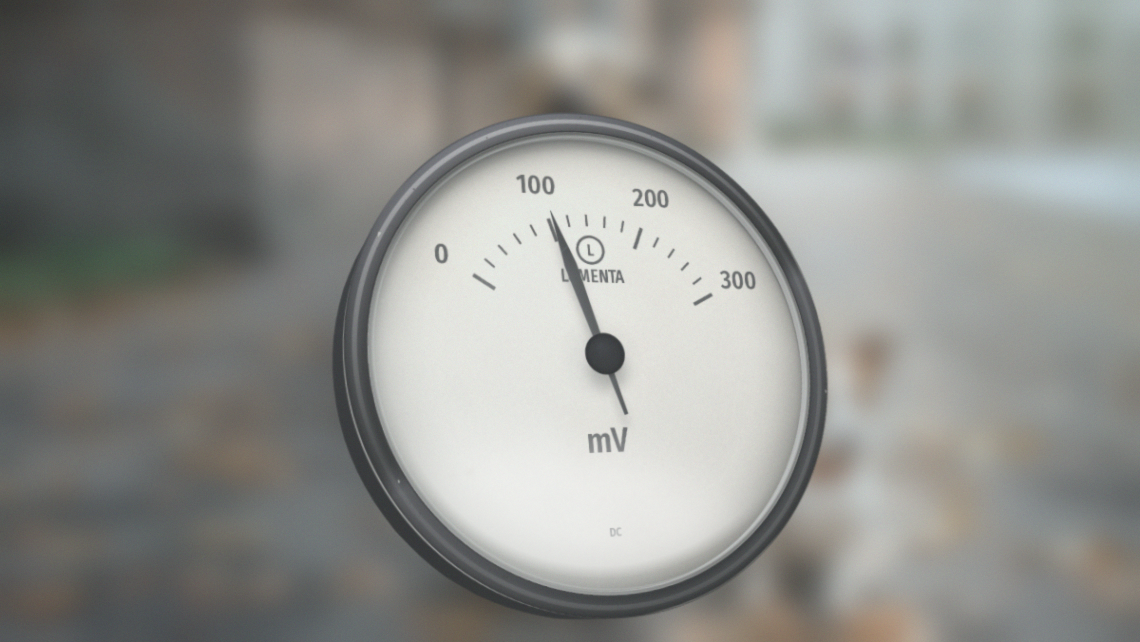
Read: {"value": 100, "unit": "mV"}
